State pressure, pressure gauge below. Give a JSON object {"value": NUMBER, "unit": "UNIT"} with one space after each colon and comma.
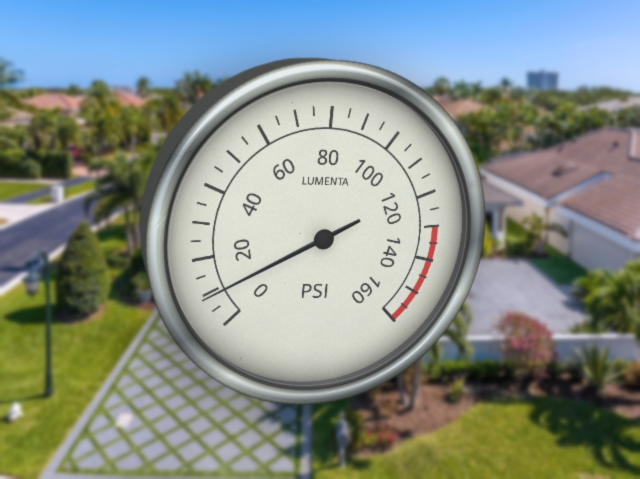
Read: {"value": 10, "unit": "psi"}
